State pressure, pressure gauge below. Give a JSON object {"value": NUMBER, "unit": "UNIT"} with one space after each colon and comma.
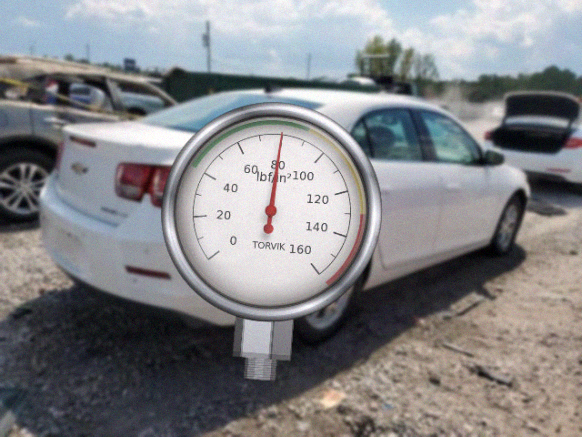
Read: {"value": 80, "unit": "psi"}
